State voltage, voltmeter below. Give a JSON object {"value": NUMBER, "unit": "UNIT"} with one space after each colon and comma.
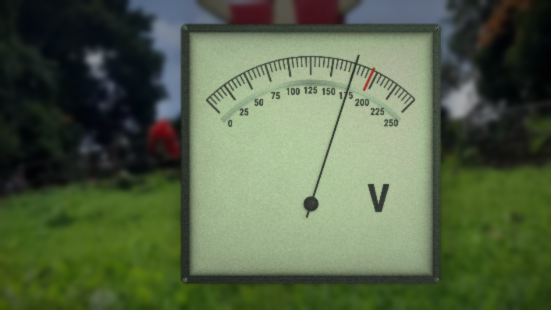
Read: {"value": 175, "unit": "V"}
